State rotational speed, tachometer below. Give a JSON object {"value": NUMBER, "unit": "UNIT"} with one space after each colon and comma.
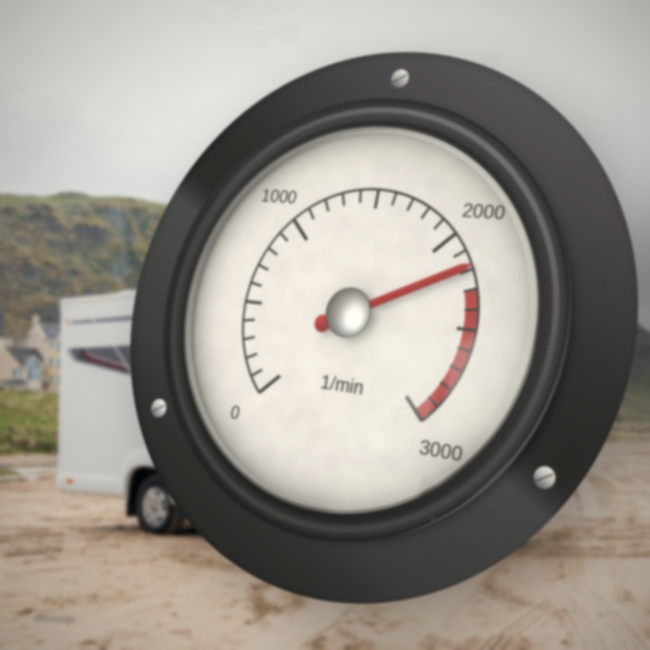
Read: {"value": 2200, "unit": "rpm"}
